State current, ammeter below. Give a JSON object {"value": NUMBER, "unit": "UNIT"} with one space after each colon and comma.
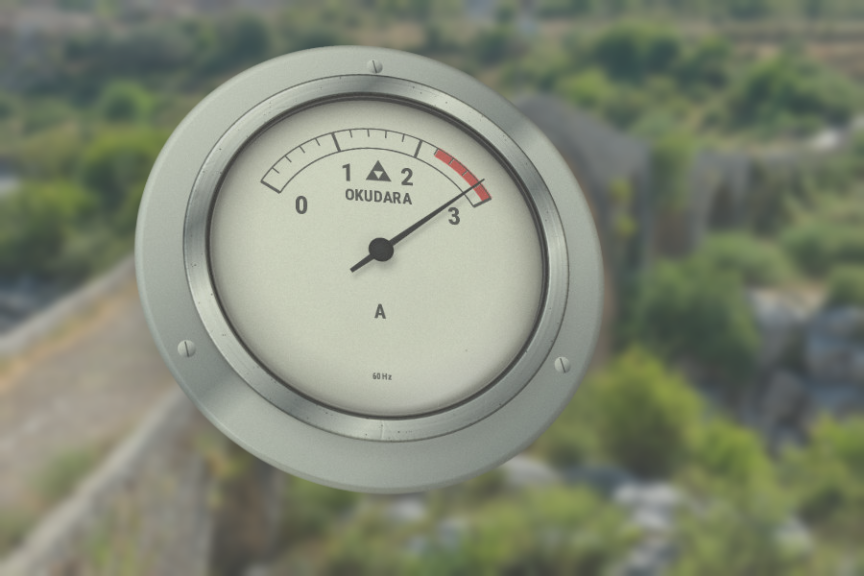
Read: {"value": 2.8, "unit": "A"}
